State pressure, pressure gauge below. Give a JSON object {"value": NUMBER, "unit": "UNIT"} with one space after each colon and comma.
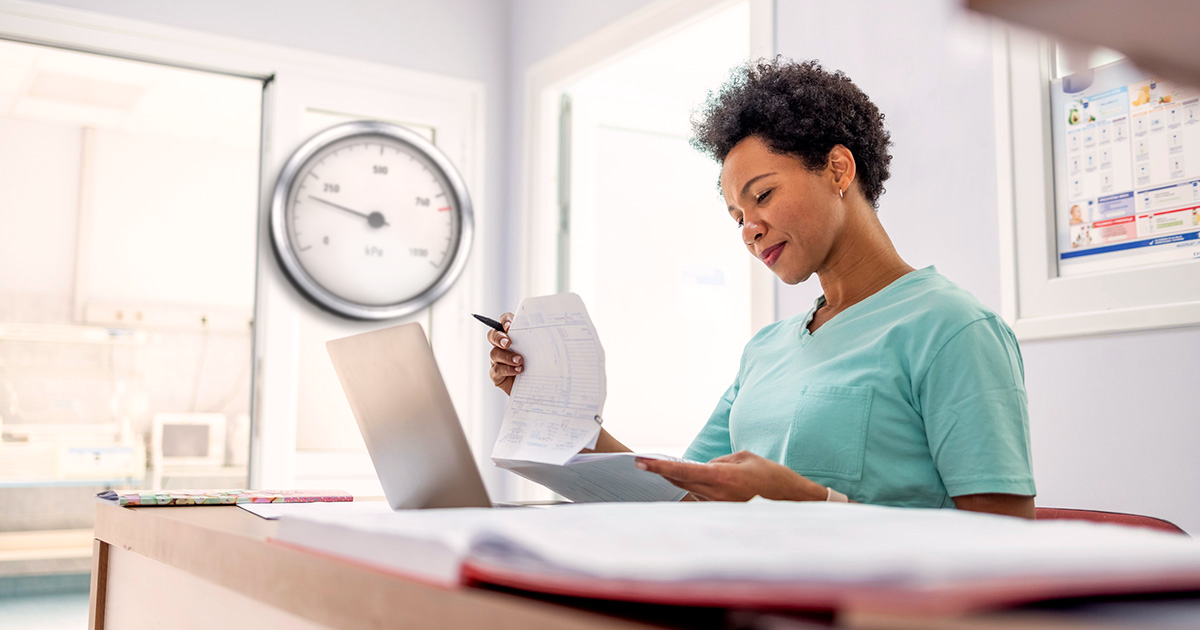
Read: {"value": 175, "unit": "kPa"}
